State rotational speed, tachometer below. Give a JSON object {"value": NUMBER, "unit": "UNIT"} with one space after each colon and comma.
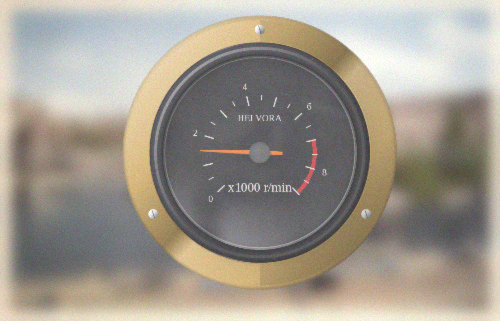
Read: {"value": 1500, "unit": "rpm"}
